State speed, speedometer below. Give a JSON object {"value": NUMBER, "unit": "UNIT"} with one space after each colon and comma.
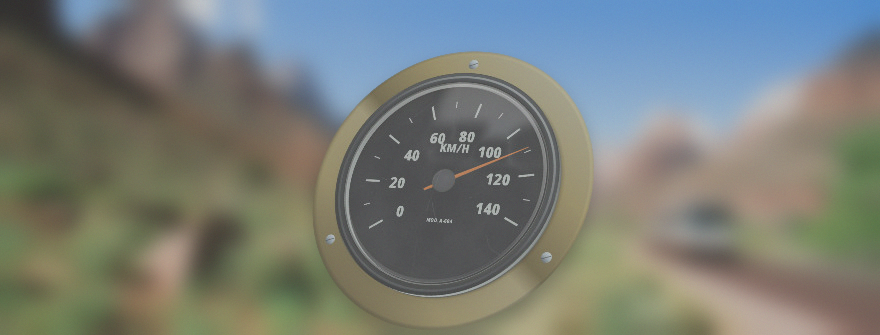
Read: {"value": 110, "unit": "km/h"}
